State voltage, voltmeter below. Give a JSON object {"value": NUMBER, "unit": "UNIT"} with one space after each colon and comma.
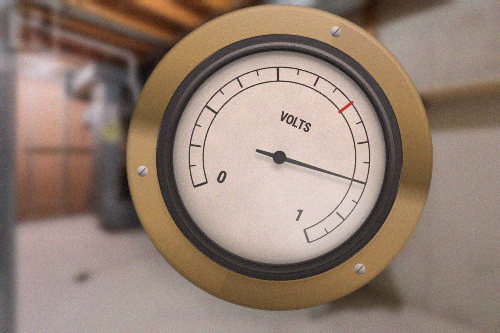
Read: {"value": 0.8, "unit": "V"}
